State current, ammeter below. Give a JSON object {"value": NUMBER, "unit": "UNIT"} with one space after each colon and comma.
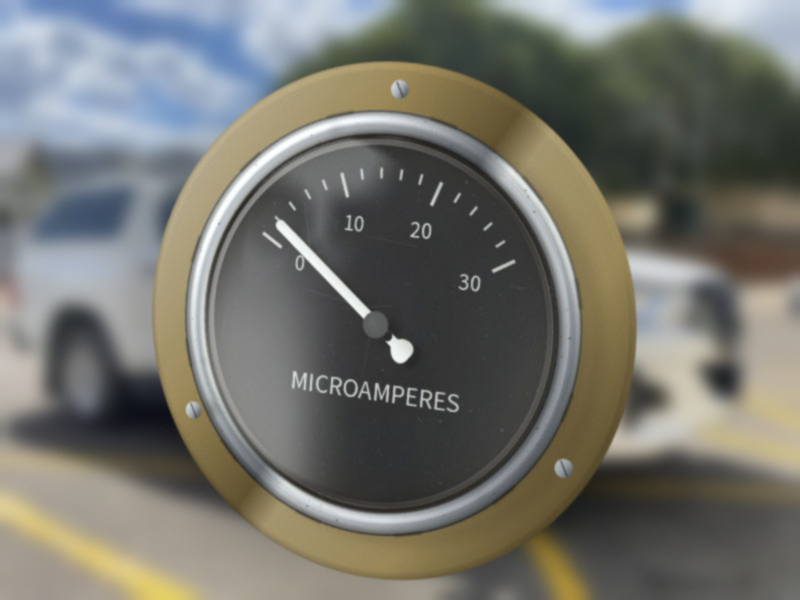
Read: {"value": 2, "unit": "µA"}
